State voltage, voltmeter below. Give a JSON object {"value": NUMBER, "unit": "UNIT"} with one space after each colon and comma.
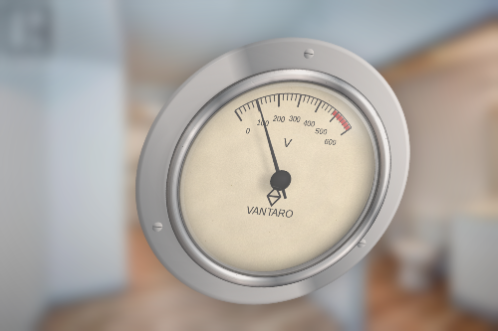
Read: {"value": 100, "unit": "V"}
